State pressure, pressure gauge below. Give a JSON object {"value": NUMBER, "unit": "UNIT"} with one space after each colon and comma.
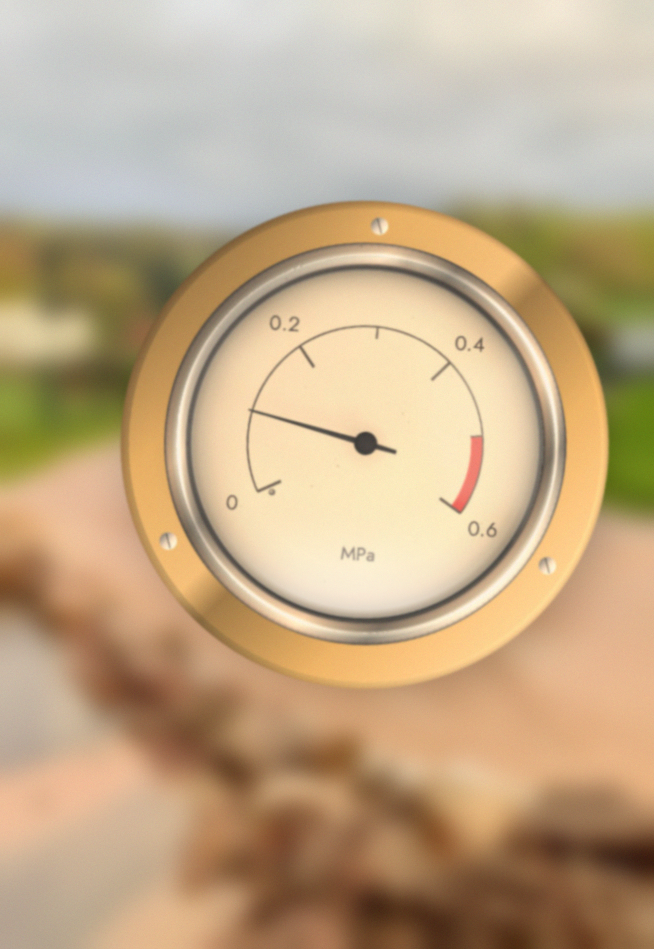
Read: {"value": 0.1, "unit": "MPa"}
